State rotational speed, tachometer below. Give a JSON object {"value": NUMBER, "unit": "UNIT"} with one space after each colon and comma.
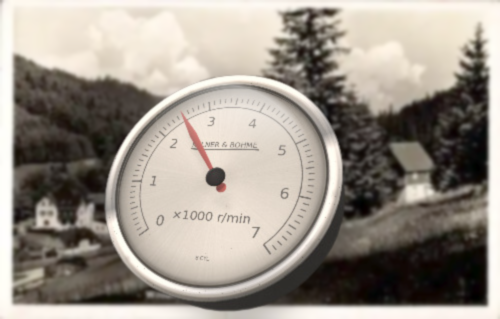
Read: {"value": 2500, "unit": "rpm"}
